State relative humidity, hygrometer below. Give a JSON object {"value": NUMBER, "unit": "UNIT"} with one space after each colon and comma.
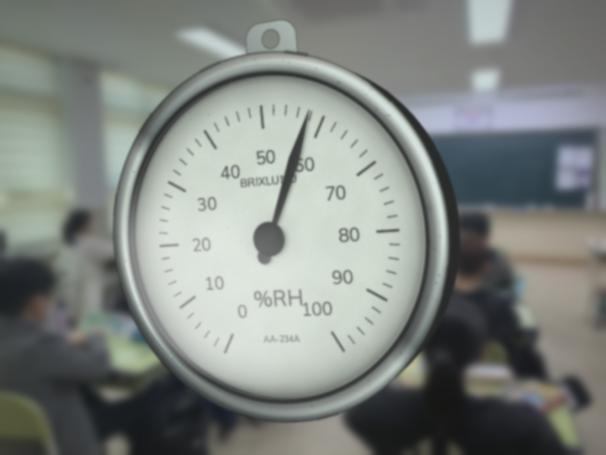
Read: {"value": 58, "unit": "%"}
